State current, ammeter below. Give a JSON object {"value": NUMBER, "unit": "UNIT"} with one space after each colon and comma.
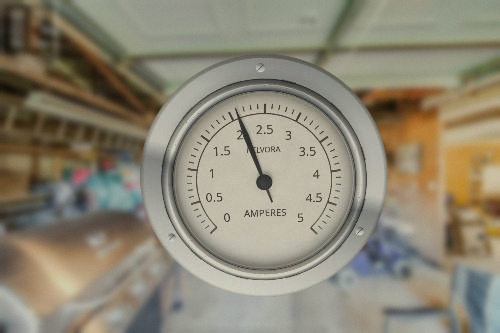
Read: {"value": 2.1, "unit": "A"}
